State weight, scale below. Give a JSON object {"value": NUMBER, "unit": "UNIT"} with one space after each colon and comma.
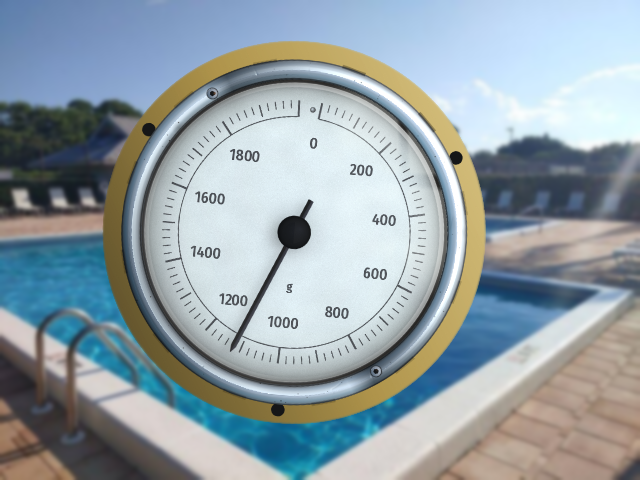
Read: {"value": 1120, "unit": "g"}
